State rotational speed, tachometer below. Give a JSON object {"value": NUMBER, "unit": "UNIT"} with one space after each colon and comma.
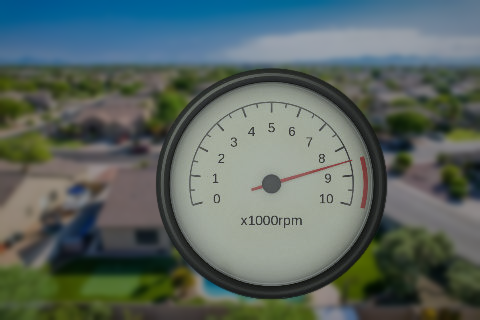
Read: {"value": 8500, "unit": "rpm"}
